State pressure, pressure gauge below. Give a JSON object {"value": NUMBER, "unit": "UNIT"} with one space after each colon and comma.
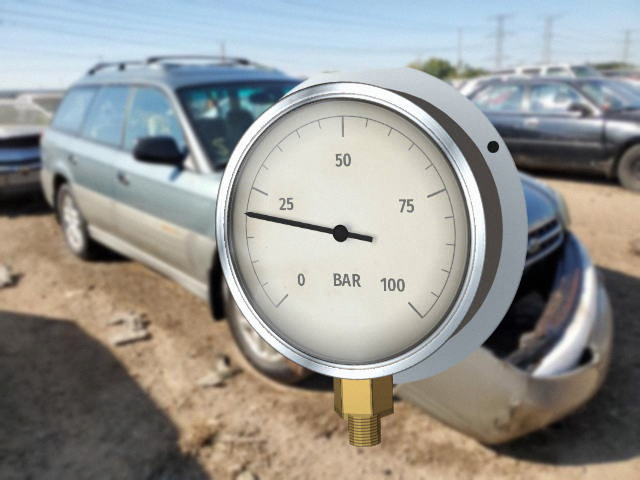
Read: {"value": 20, "unit": "bar"}
